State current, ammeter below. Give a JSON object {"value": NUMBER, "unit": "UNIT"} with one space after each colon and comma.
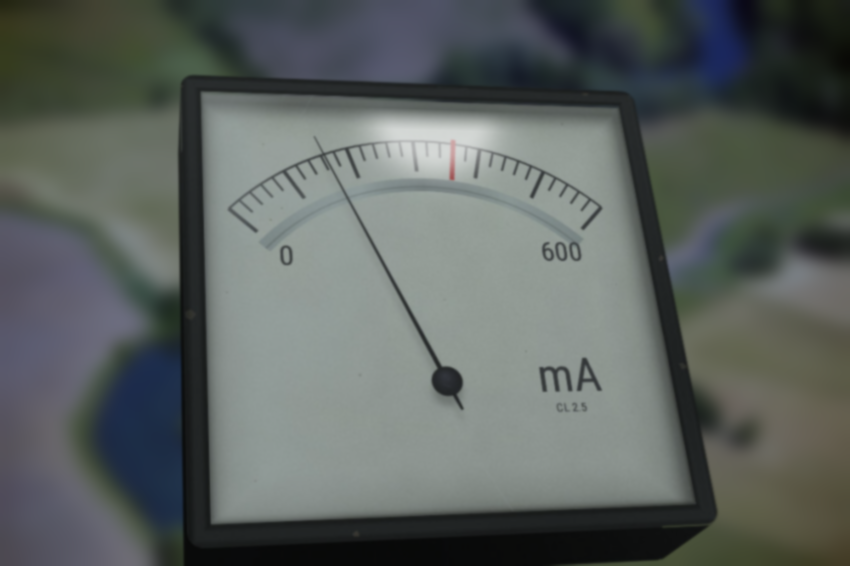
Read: {"value": 160, "unit": "mA"}
